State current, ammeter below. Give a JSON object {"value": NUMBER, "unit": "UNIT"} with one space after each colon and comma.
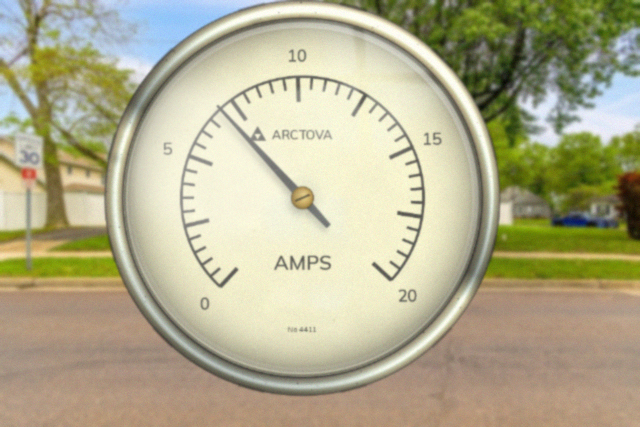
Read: {"value": 7, "unit": "A"}
